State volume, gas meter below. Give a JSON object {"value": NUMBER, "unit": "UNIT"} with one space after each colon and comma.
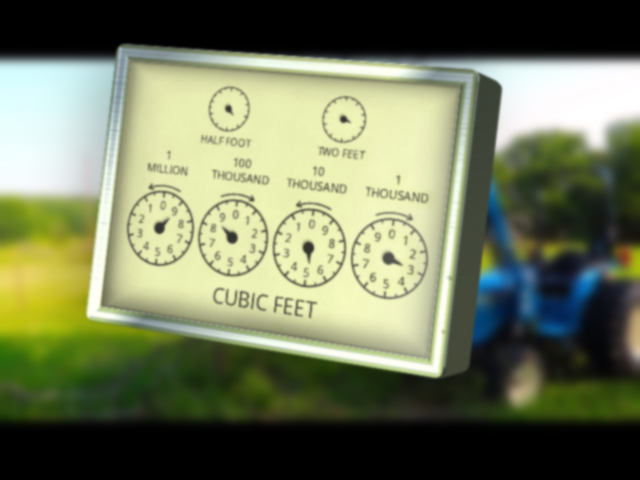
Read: {"value": 885300, "unit": "ft³"}
